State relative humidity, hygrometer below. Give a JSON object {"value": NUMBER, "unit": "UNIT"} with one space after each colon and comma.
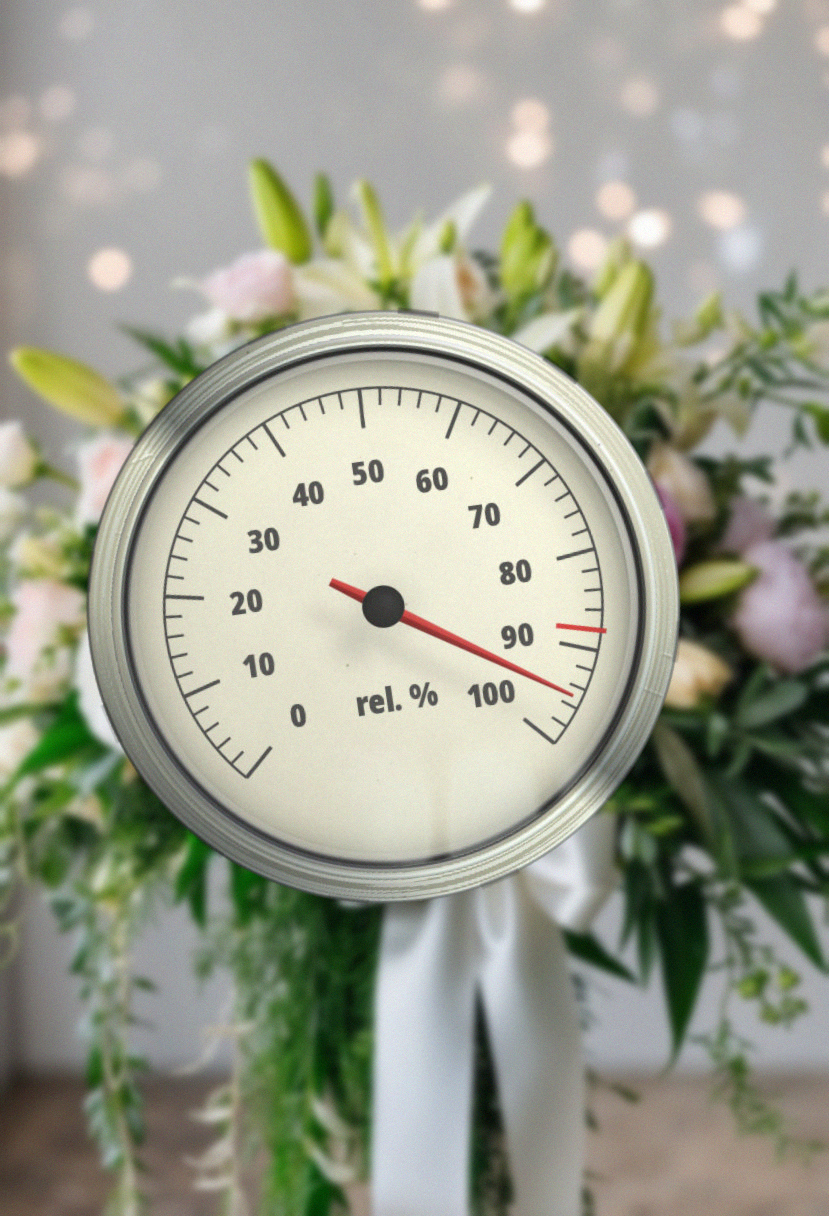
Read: {"value": 95, "unit": "%"}
